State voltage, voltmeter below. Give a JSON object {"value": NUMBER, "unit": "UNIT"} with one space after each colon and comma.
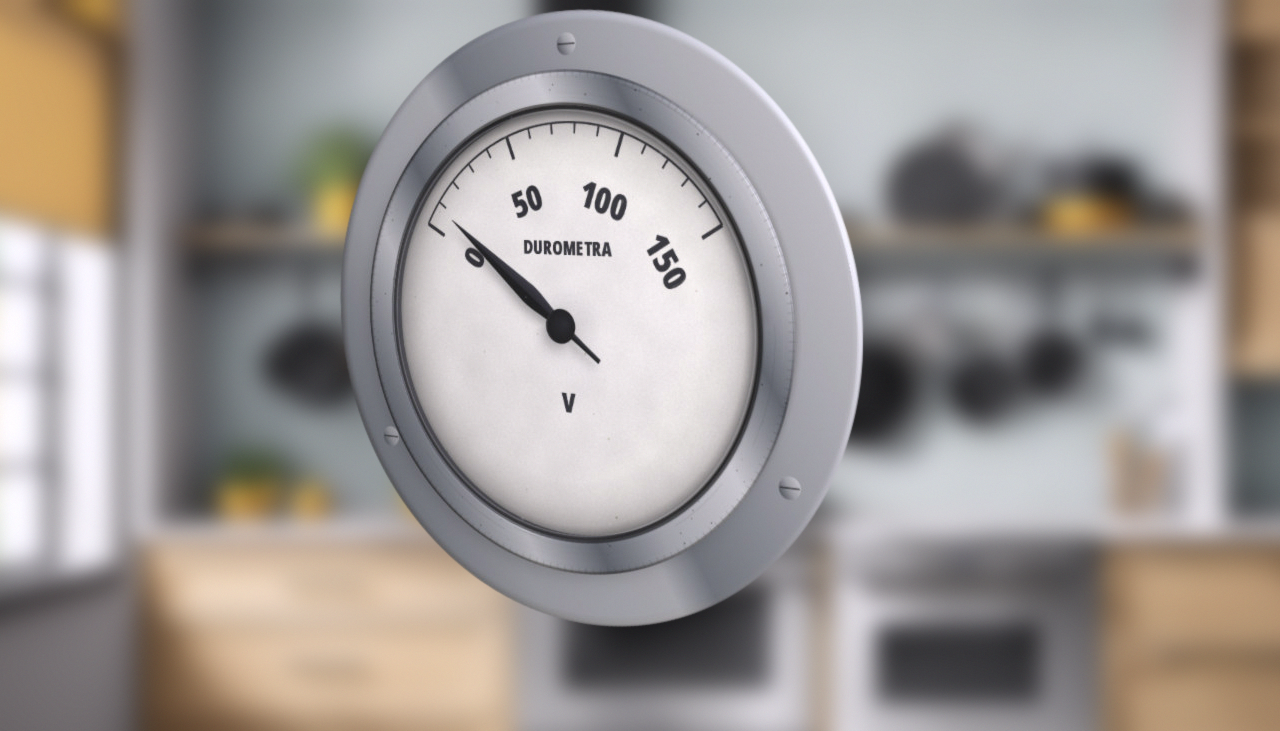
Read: {"value": 10, "unit": "V"}
